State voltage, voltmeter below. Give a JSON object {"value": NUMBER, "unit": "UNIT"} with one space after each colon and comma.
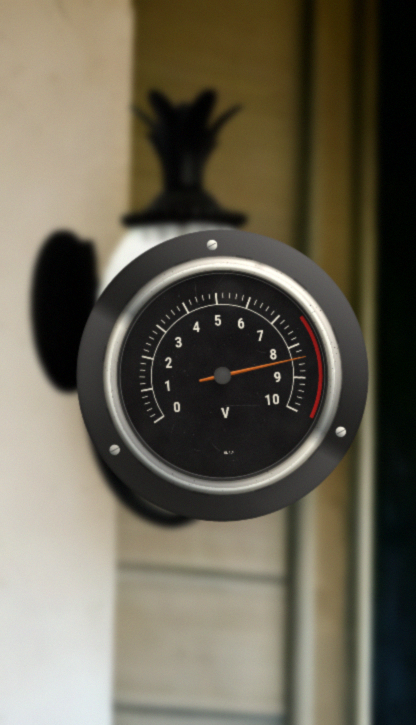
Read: {"value": 8.4, "unit": "V"}
